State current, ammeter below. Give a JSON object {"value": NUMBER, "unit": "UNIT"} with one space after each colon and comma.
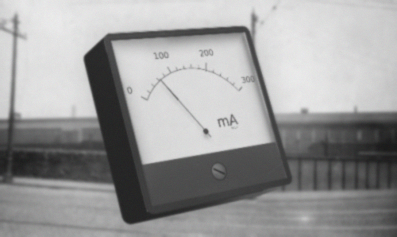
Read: {"value": 60, "unit": "mA"}
